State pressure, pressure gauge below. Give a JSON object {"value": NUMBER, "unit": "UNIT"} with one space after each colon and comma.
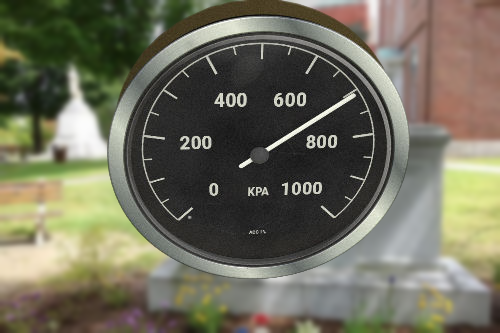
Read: {"value": 700, "unit": "kPa"}
